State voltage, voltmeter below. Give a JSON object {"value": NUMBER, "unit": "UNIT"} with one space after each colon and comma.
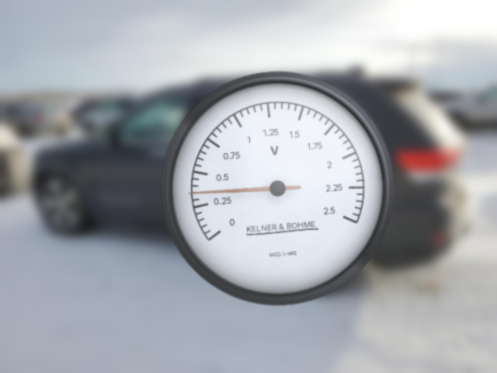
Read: {"value": 0.35, "unit": "V"}
